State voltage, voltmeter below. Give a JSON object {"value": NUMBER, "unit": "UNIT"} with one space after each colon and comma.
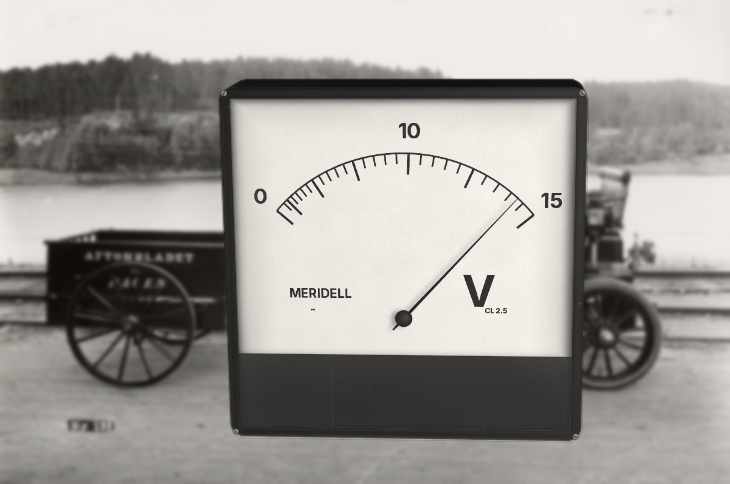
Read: {"value": 14.25, "unit": "V"}
